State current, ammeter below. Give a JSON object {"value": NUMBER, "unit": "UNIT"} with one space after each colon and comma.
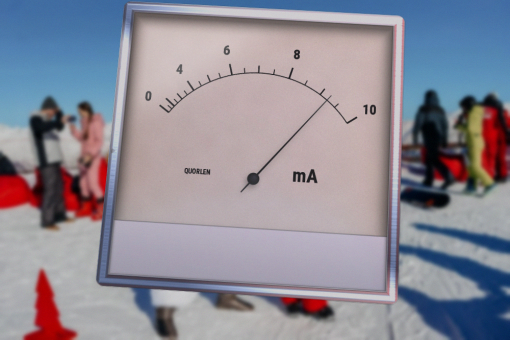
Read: {"value": 9.25, "unit": "mA"}
